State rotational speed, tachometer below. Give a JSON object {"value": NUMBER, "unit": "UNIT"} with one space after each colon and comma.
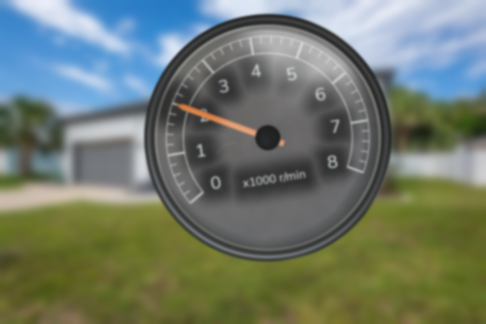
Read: {"value": 2000, "unit": "rpm"}
